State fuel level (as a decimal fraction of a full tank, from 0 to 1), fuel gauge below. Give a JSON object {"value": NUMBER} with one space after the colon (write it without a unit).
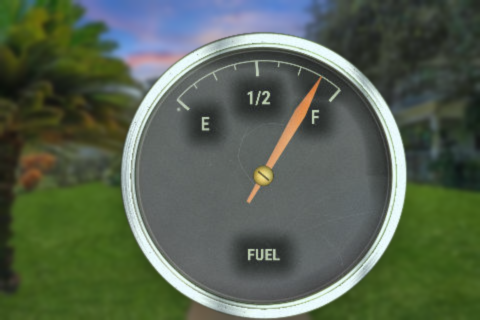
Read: {"value": 0.875}
